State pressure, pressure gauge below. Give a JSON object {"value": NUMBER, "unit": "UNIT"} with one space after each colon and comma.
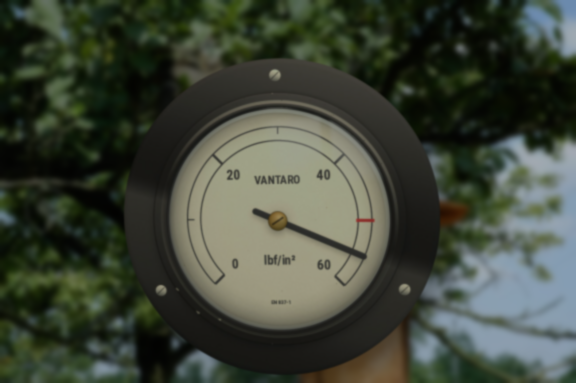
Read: {"value": 55, "unit": "psi"}
